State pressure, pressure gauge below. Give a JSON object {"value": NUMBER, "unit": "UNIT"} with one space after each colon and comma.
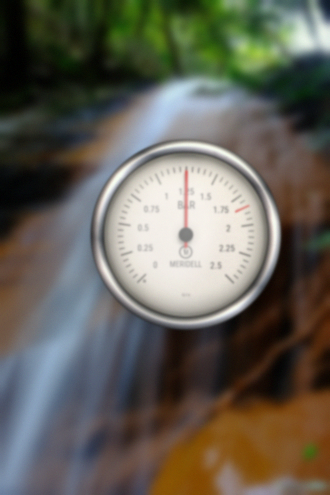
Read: {"value": 1.25, "unit": "bar"}
